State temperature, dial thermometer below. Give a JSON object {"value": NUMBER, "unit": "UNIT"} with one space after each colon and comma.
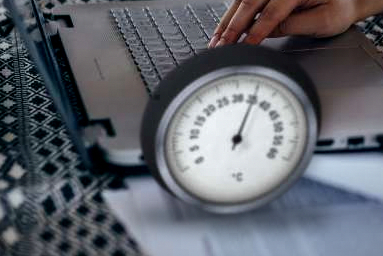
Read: {"value": 35, "unit": "°C"}
